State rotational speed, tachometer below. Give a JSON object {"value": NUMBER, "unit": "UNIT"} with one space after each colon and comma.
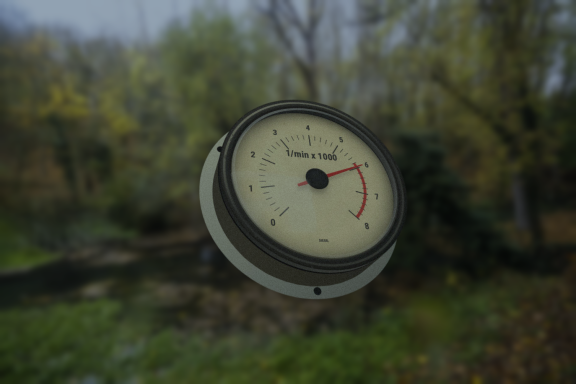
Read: {"value": 6000, "unit": "rpm"}
